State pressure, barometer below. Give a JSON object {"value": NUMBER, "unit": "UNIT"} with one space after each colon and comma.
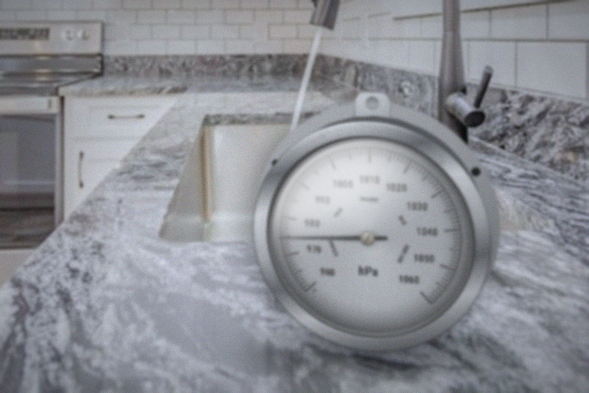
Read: {"value": 975, "unit": "hPa"}
